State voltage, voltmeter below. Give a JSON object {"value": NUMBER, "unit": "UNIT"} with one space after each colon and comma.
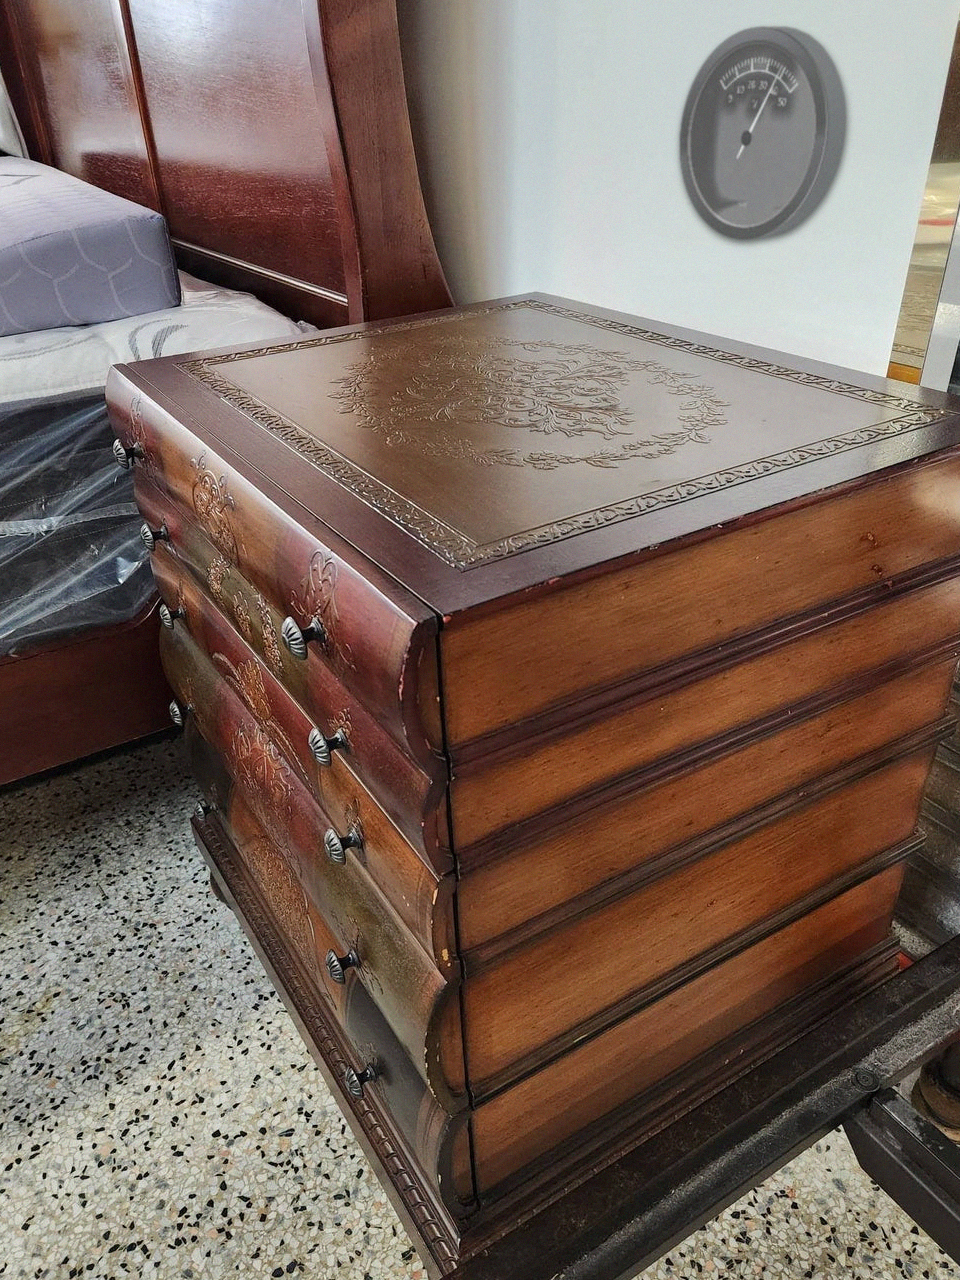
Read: {"value": 40, "unit": "V"}
